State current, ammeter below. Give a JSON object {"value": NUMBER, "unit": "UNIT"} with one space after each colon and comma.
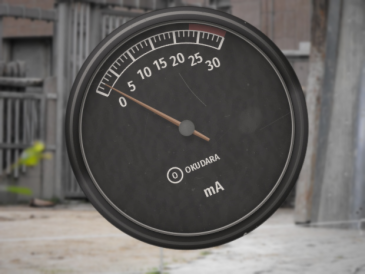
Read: {"value": 2, "unit": "mA"}
